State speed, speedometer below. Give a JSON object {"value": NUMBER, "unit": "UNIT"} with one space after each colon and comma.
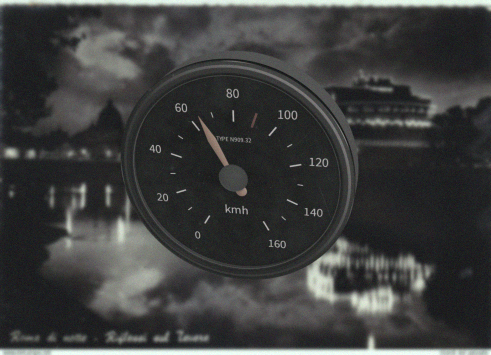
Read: {"value": 65, "unit": "km/h"}
